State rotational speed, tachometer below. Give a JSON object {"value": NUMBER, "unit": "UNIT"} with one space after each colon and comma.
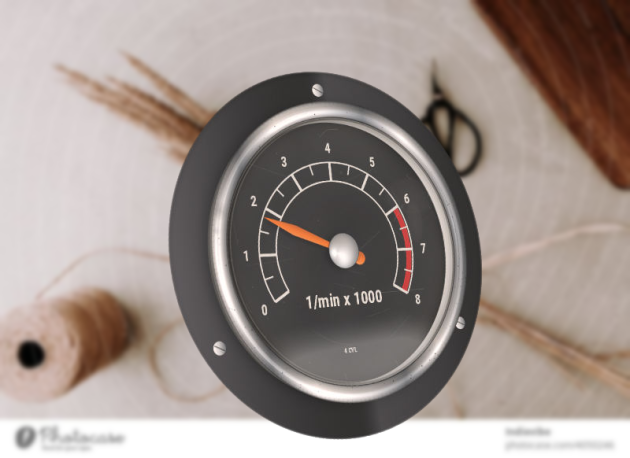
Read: {"value": 1750, "unit": "rpm"}
